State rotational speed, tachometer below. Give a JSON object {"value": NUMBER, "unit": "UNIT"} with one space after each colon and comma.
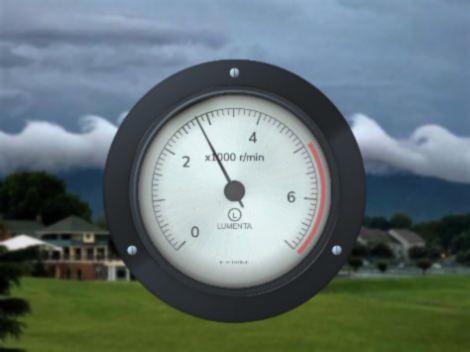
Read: {"value": 2800, "unit": "rpm"}
